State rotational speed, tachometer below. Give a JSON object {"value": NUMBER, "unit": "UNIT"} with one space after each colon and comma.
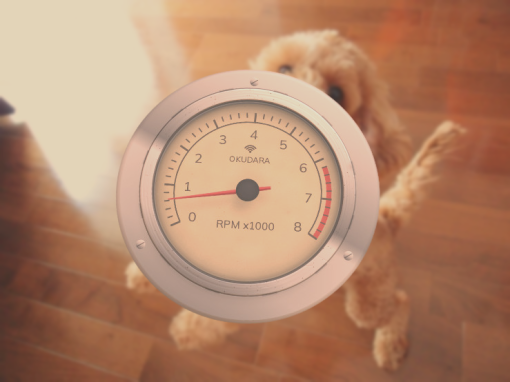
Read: {"value": 600, "unit": "rpm"}
